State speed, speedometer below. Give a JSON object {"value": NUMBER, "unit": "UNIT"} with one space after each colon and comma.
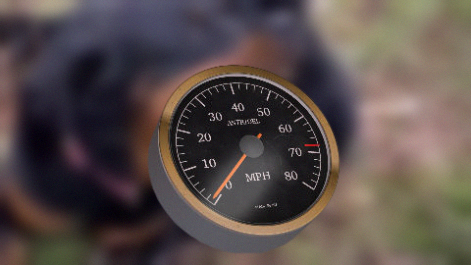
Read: {"value": 1, "unit": "mph"}
